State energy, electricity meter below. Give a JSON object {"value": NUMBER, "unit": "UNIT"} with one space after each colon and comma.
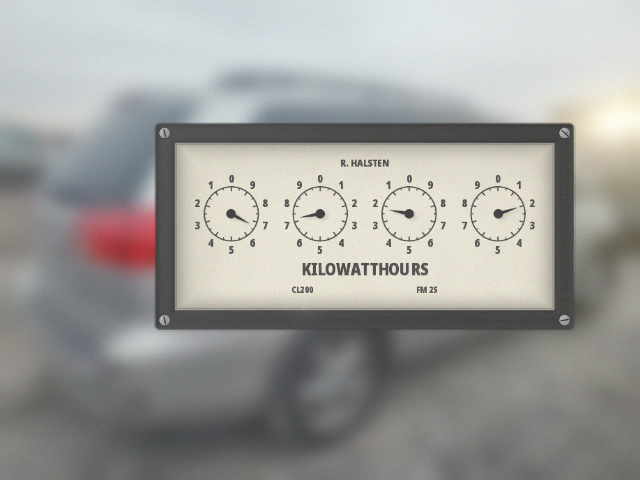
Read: {"value": 6722, "unit": "kWh"}
